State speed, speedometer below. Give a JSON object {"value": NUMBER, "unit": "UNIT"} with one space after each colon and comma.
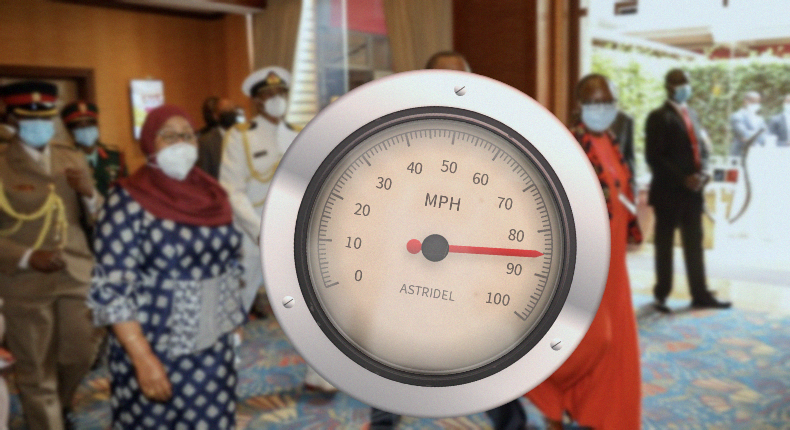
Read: {"value": 85, "unit": "mph"}
